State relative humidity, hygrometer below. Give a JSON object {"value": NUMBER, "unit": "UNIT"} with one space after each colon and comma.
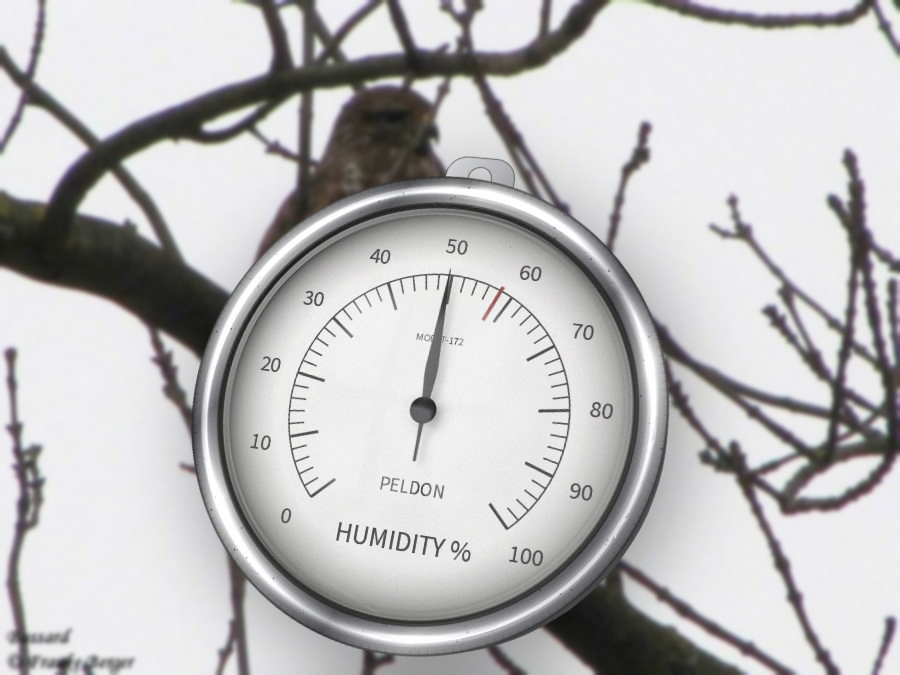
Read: {"value": 50, "unit": "%"}
